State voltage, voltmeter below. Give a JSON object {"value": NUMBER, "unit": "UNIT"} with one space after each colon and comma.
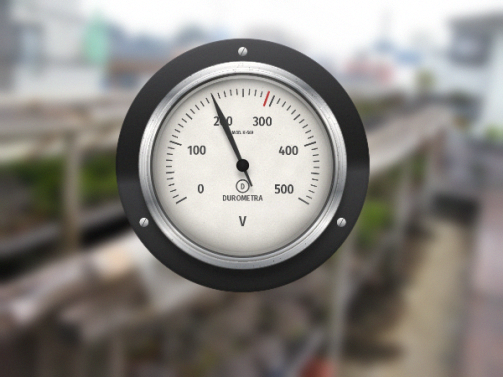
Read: {"value": 200, "unit": "V"}
